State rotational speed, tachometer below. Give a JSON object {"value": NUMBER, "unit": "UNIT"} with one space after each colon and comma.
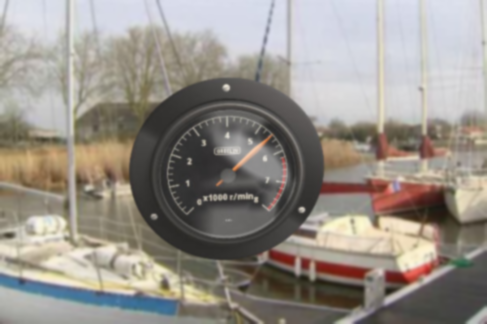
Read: {"value": 5400, "unit": "rpm"}
